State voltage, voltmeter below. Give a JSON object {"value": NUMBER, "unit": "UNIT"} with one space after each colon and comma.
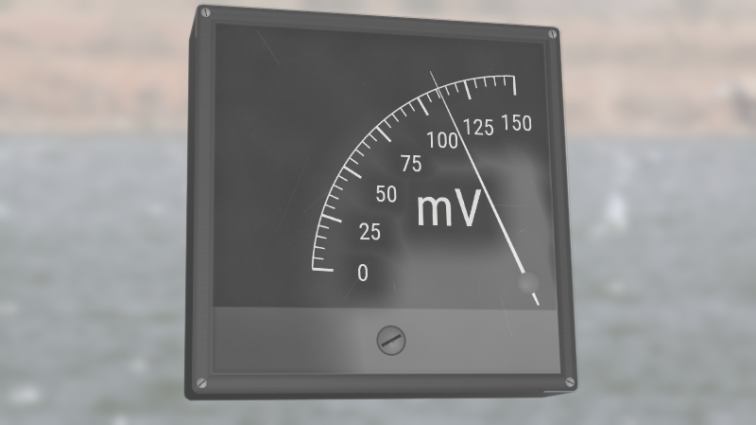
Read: {"value": 110, "unit": "mV"}
